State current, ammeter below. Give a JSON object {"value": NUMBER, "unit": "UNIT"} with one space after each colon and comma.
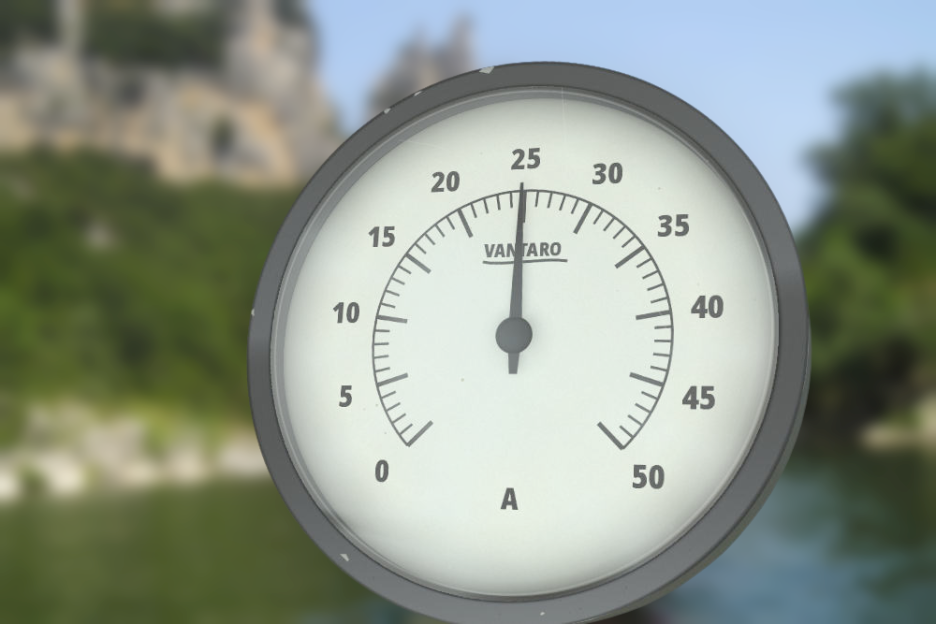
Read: {"value": 25, "unit": "A"}
